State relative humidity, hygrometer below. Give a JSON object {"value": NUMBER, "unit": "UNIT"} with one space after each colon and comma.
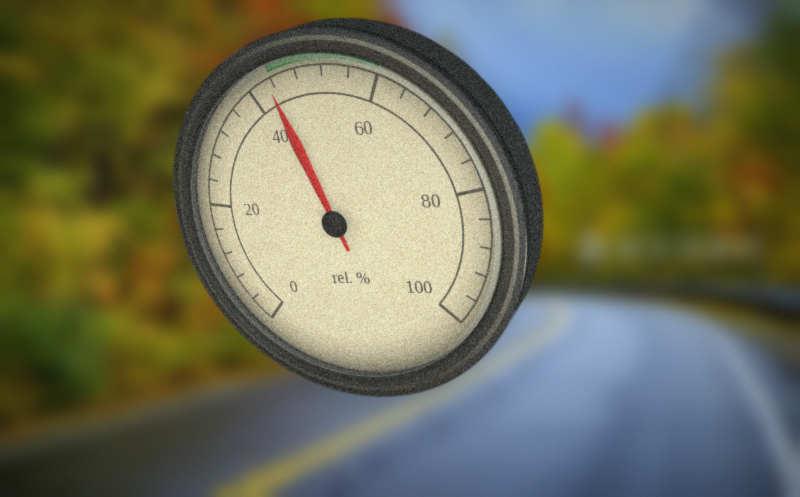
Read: {"value": 44, "unit": "%"}
